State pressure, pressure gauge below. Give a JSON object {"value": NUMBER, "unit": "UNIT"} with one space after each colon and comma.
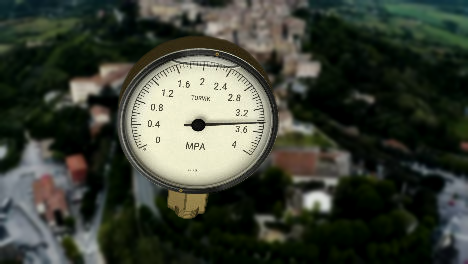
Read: {"value": 3.4, "unit": "MPa"}
